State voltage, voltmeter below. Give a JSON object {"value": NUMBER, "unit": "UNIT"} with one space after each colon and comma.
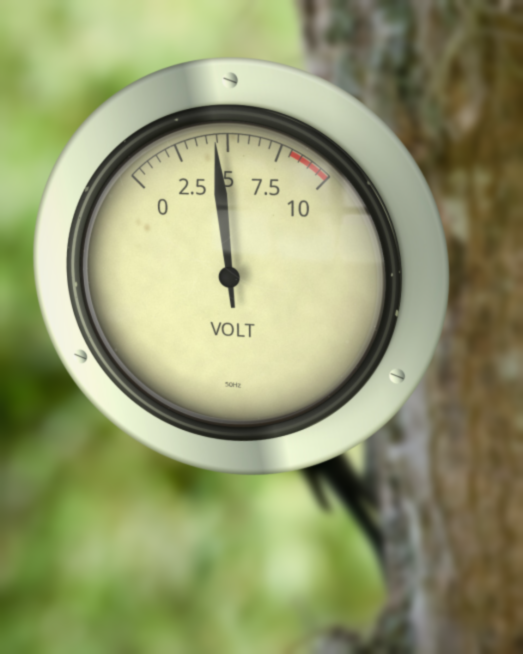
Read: {"value": 4.5, "unit": "V"}
